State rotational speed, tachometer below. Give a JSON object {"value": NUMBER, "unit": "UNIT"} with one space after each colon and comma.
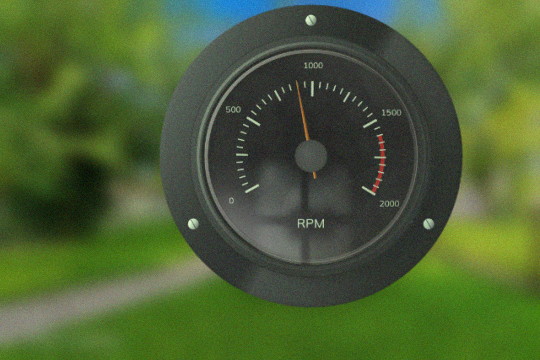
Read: {"value": 900, "unit": "rpm"}
